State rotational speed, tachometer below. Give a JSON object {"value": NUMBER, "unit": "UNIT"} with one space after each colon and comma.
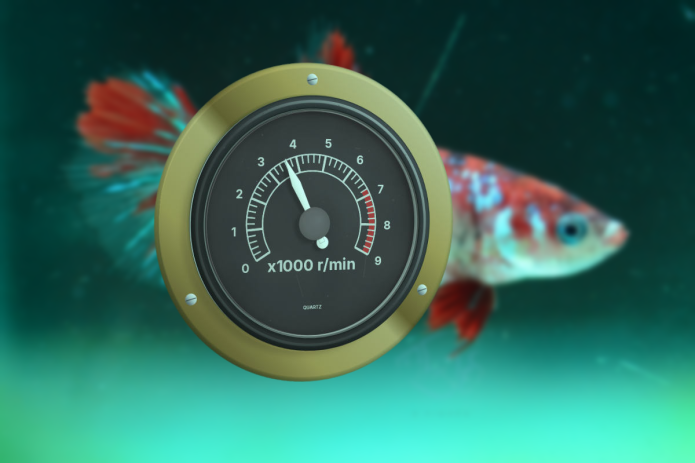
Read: {"value": 3600, "unit": "rpm"}
